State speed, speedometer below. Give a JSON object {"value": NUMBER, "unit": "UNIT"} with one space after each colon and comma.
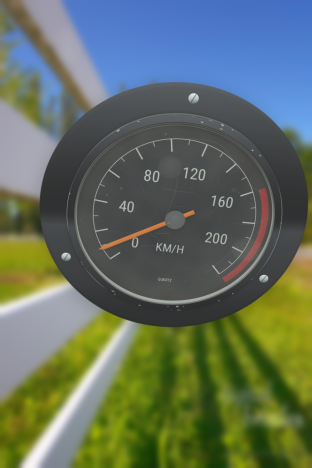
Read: {"value": 10, "unit": "km/h"}
